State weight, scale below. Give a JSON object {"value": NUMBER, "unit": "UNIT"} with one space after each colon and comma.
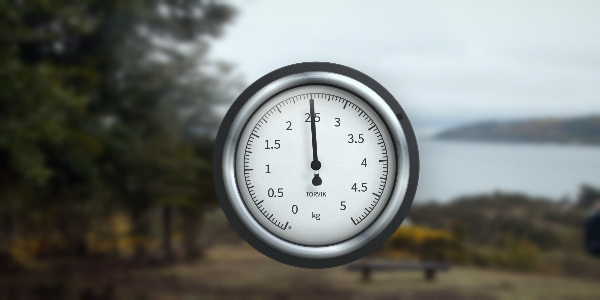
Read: {"value": 2.5, "unit": "kg"}
